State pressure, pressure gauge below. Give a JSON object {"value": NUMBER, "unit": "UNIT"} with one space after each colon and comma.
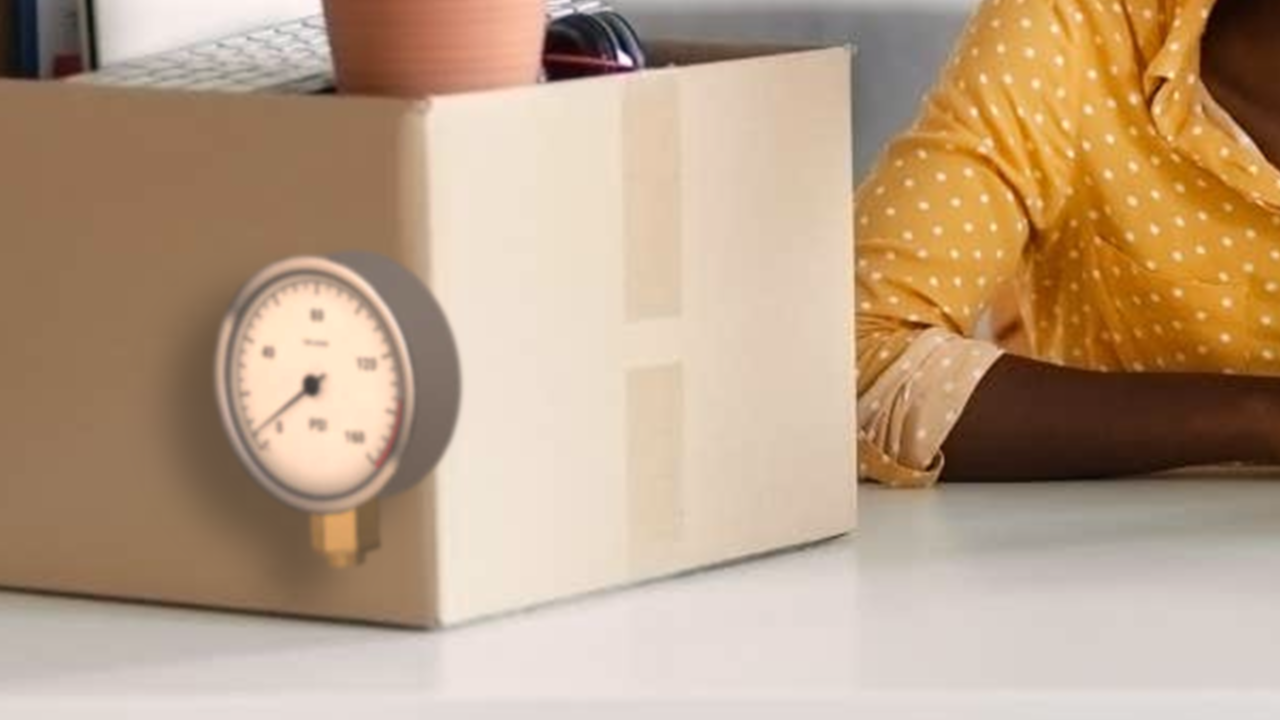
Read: {"value": 5, "unit": "psi"}
